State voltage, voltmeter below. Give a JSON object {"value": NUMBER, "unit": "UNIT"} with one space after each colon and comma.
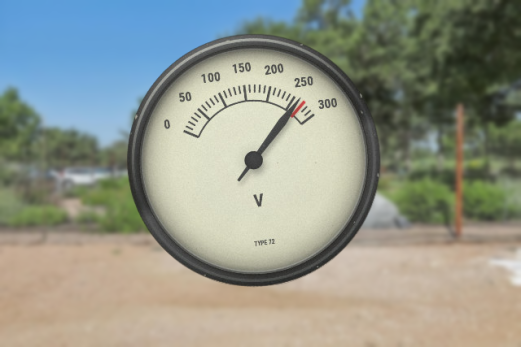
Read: {"value": 260, "unit": "V"}
